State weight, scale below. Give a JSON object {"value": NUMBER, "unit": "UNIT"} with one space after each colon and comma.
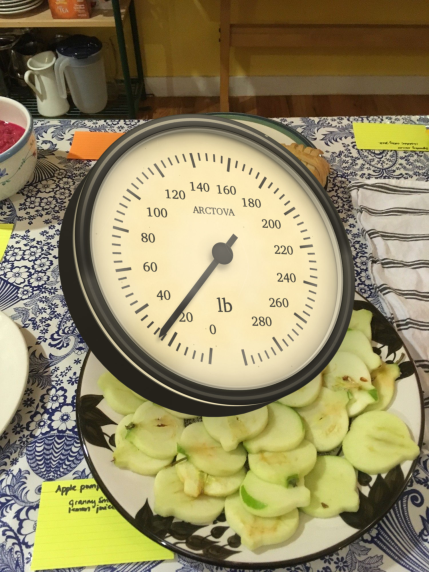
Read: {"value": 26, "unit": "lb"}
